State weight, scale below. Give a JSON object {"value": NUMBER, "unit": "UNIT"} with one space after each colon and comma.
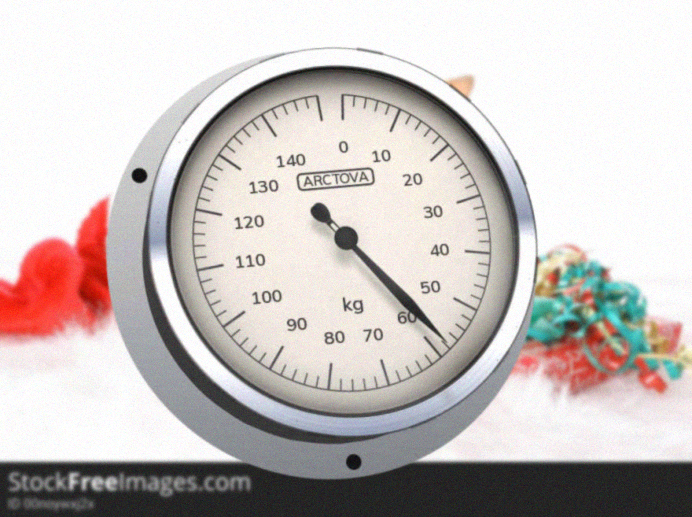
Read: {"value": 58, "unit": "kg"}
